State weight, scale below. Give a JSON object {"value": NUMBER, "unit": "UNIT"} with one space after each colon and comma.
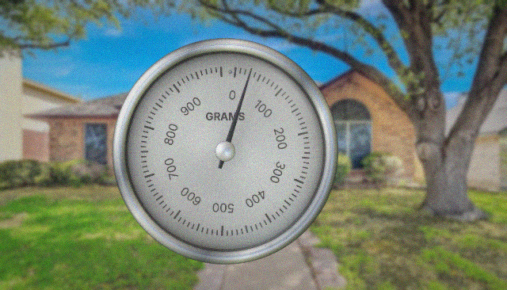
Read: {"value": 30, "unit": "g"}
